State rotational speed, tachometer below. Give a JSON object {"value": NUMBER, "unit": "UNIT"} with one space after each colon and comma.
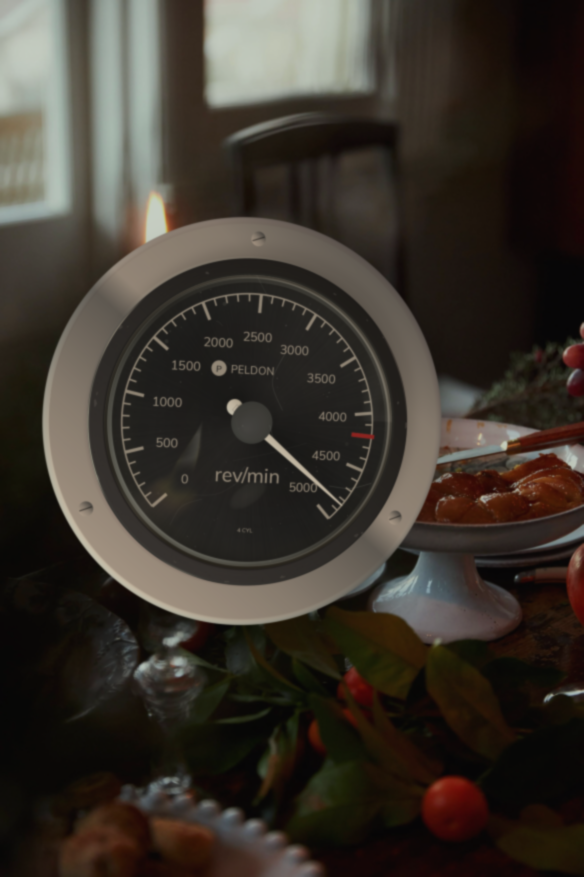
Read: {"value": 4850, "unit": "rpm"}
